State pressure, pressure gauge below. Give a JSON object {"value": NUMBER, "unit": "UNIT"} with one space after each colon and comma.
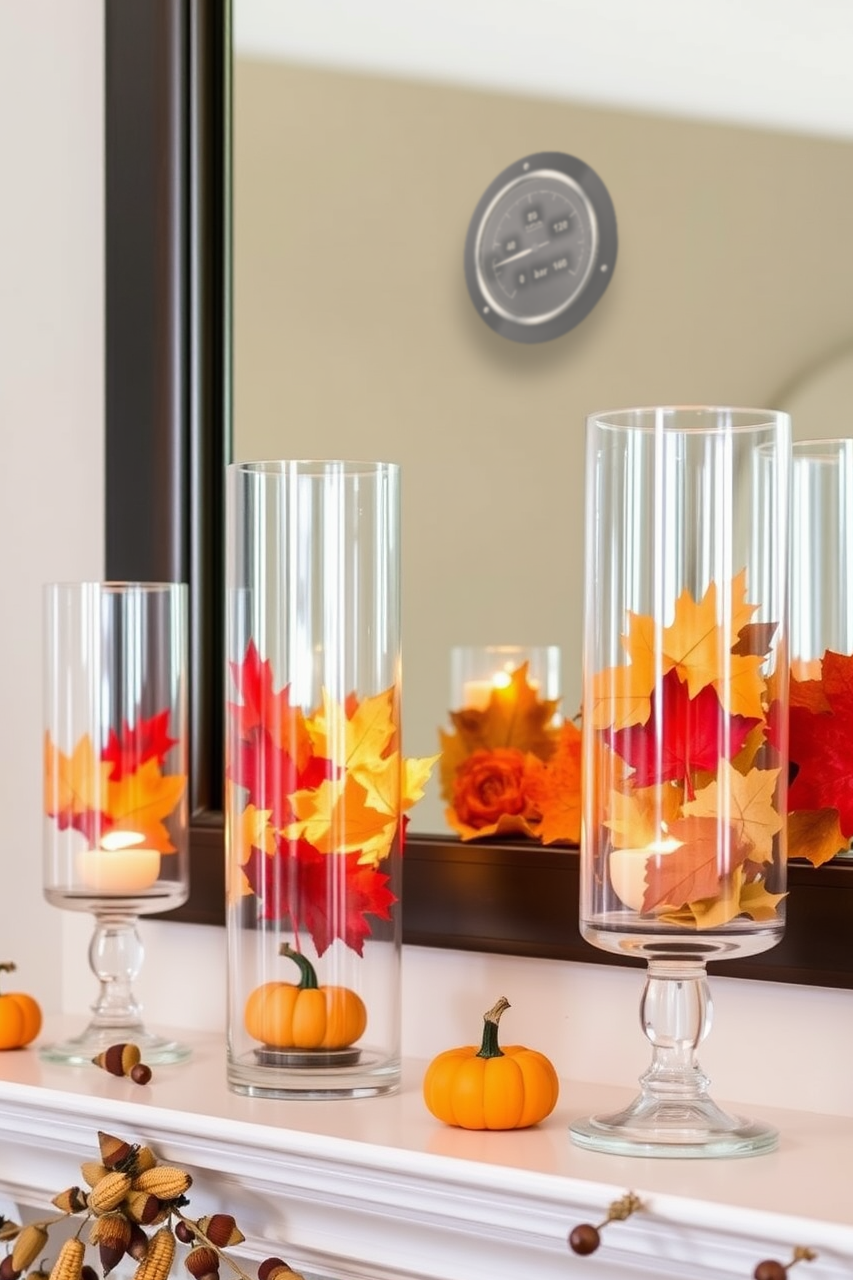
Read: {"value": 25, "unit": "bar"}
